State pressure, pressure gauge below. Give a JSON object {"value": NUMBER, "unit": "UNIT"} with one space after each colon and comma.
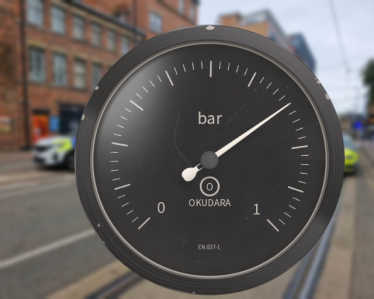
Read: {"value": 0.7, "unit": "bar"}
